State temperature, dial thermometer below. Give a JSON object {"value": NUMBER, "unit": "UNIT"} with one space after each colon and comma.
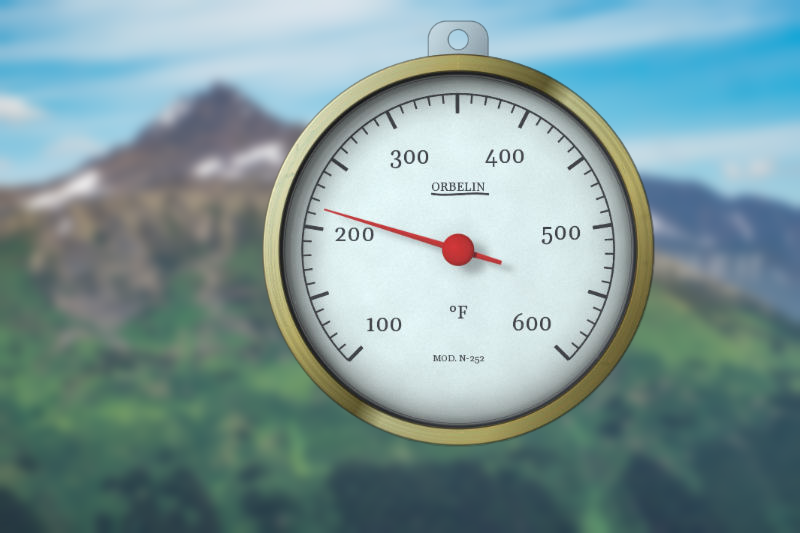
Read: {"value": 215, "unit": "°F"}
